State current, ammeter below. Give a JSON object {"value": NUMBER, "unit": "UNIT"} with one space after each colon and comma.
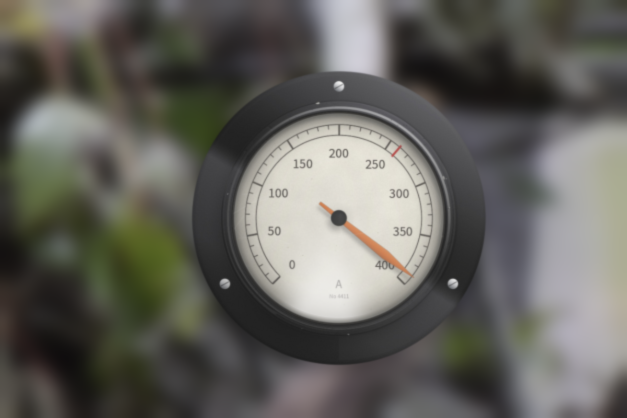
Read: {"value": 390, "unit": "A"}
